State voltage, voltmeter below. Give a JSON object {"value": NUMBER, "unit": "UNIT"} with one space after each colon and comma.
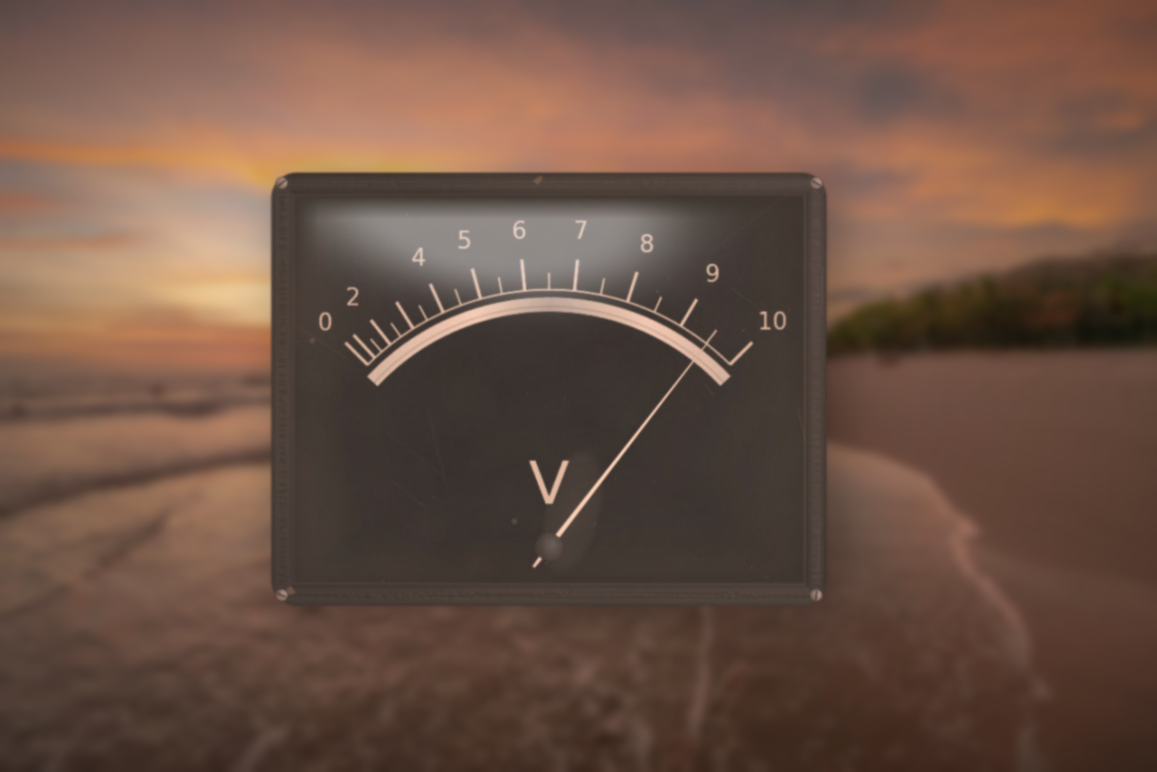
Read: {"value": 9.5, "unit": "V"}
